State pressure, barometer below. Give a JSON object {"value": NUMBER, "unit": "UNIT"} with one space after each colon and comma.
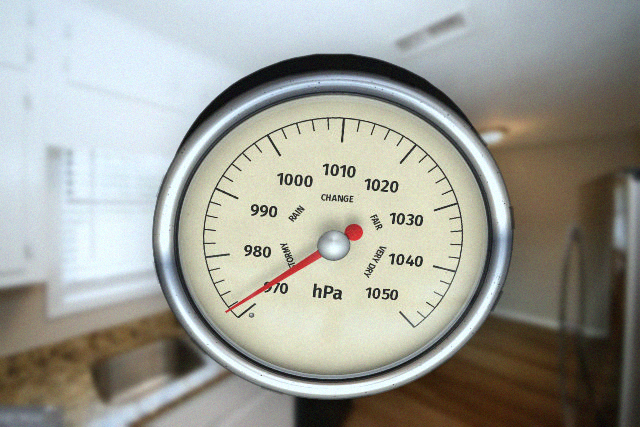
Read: {"value": 972, "unit": "hPa"}
